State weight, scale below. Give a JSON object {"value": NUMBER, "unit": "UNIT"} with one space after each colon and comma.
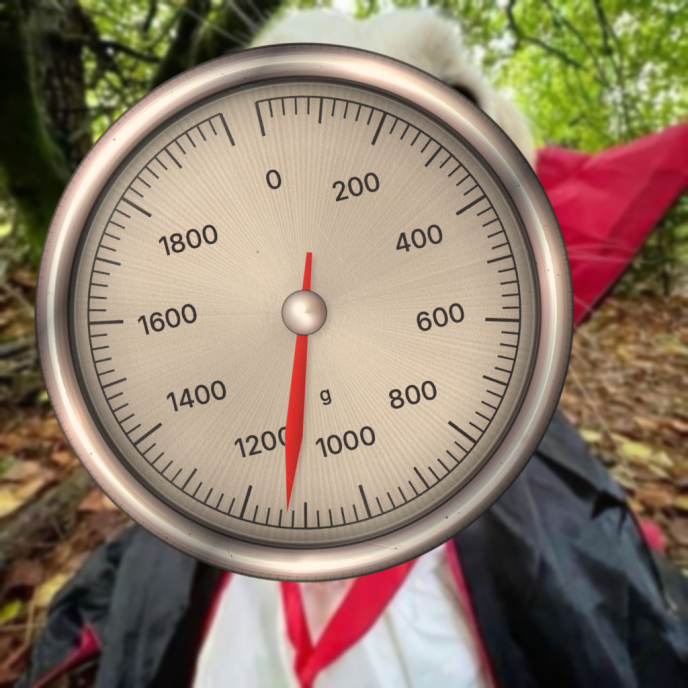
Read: {"value": 1130, "unit": "g"}
